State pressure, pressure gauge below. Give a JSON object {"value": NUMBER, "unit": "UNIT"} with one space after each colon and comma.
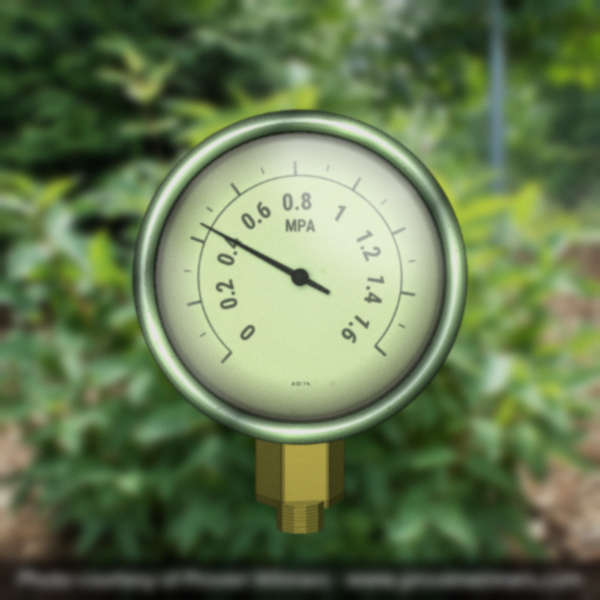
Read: {"value": 0.45, "unit": "MPa"}
